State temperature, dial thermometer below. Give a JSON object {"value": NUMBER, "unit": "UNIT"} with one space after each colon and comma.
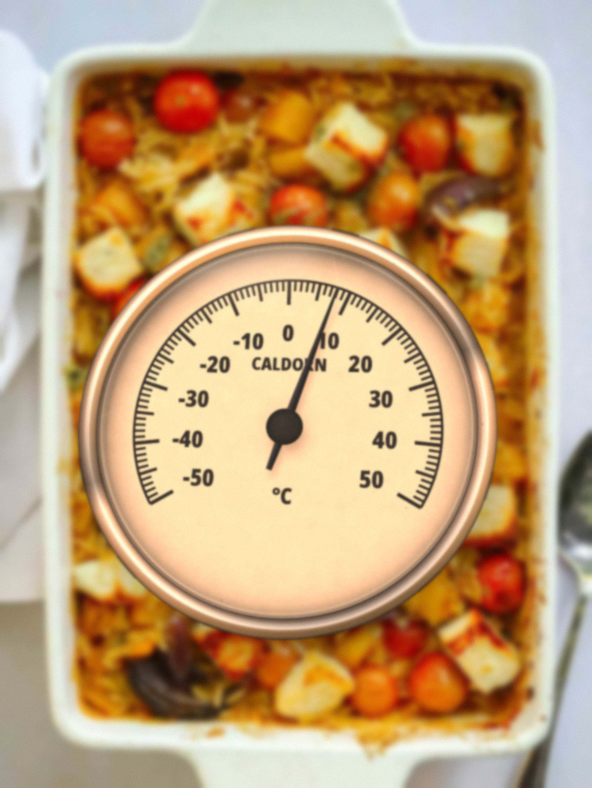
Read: {"value": 8, "unit": "°C"}
